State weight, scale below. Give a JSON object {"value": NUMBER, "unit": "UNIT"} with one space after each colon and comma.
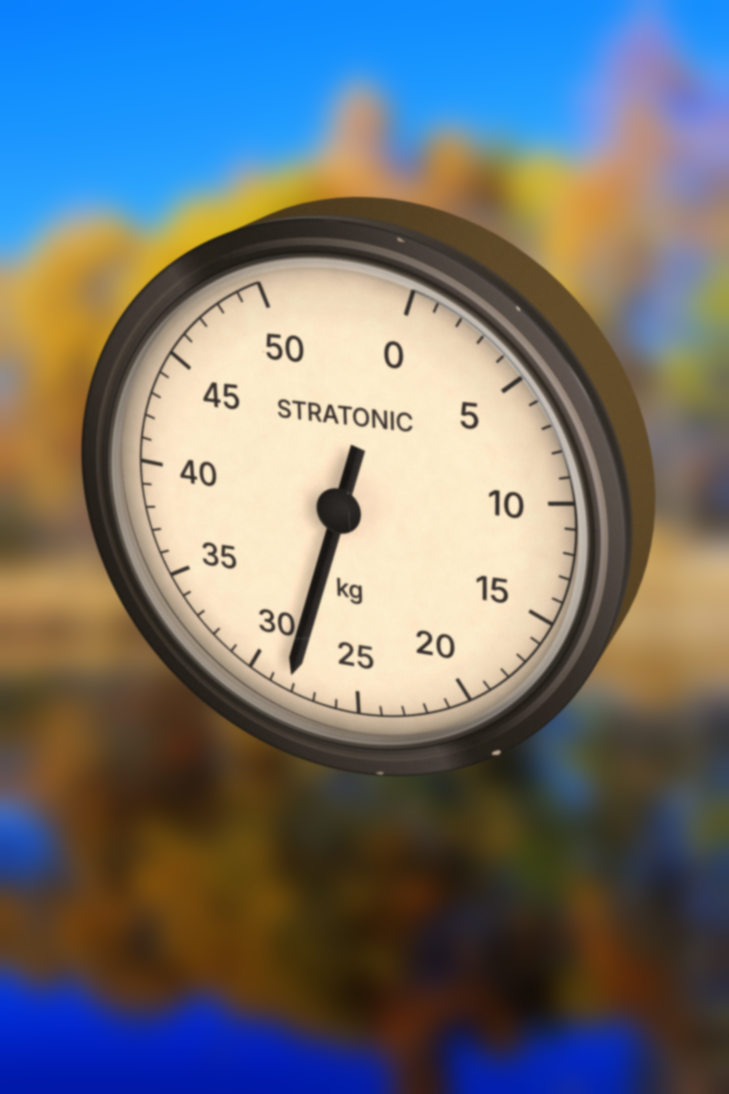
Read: {"value": 28, "unit": "kg"}
